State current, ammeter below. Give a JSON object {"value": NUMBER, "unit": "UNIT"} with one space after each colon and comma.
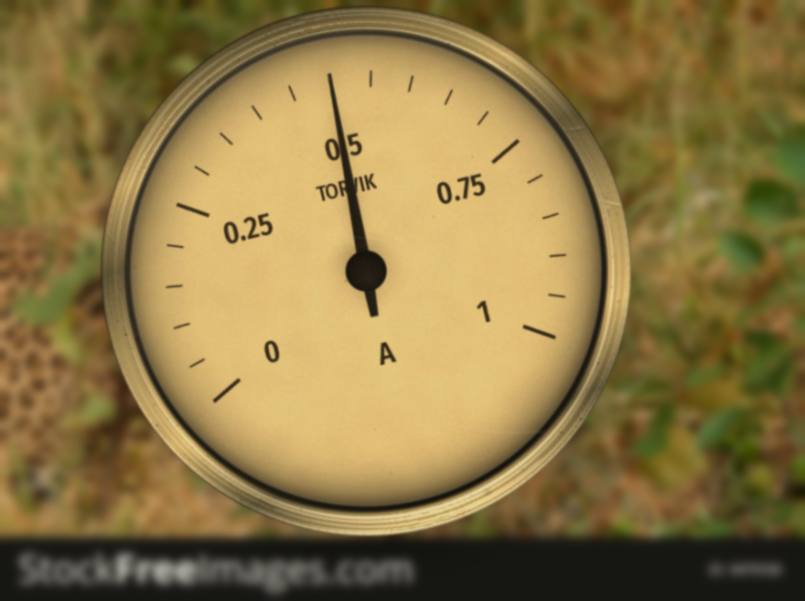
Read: {"value": 0.5, "unit": "A"}
